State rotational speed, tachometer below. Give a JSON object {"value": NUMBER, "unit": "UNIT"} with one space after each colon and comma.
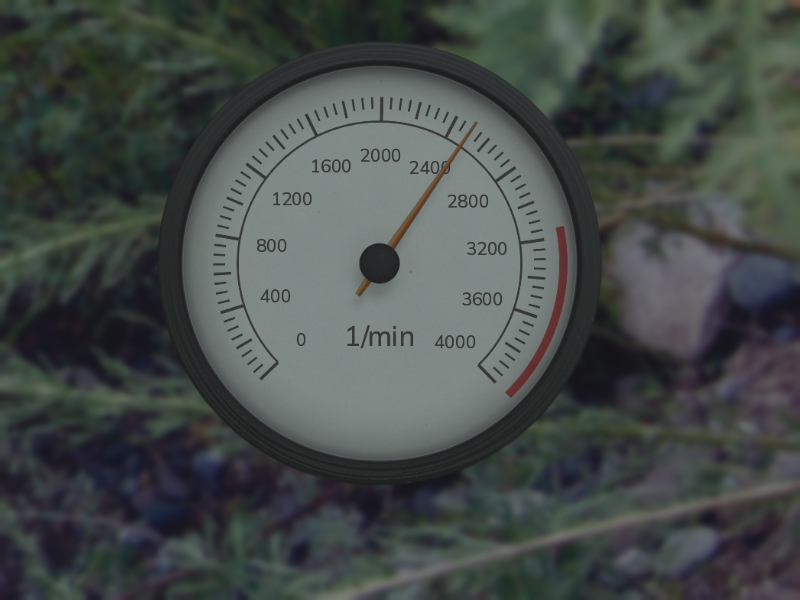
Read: {"value": 2500, "unit": "rpm"}
